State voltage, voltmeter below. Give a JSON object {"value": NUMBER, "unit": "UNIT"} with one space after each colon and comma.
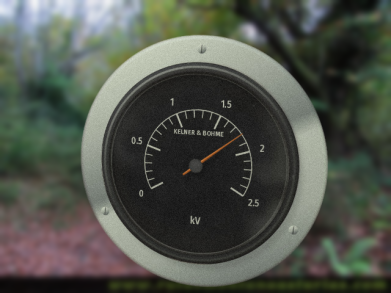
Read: {"value": 1.8, "unit": "kV"}
